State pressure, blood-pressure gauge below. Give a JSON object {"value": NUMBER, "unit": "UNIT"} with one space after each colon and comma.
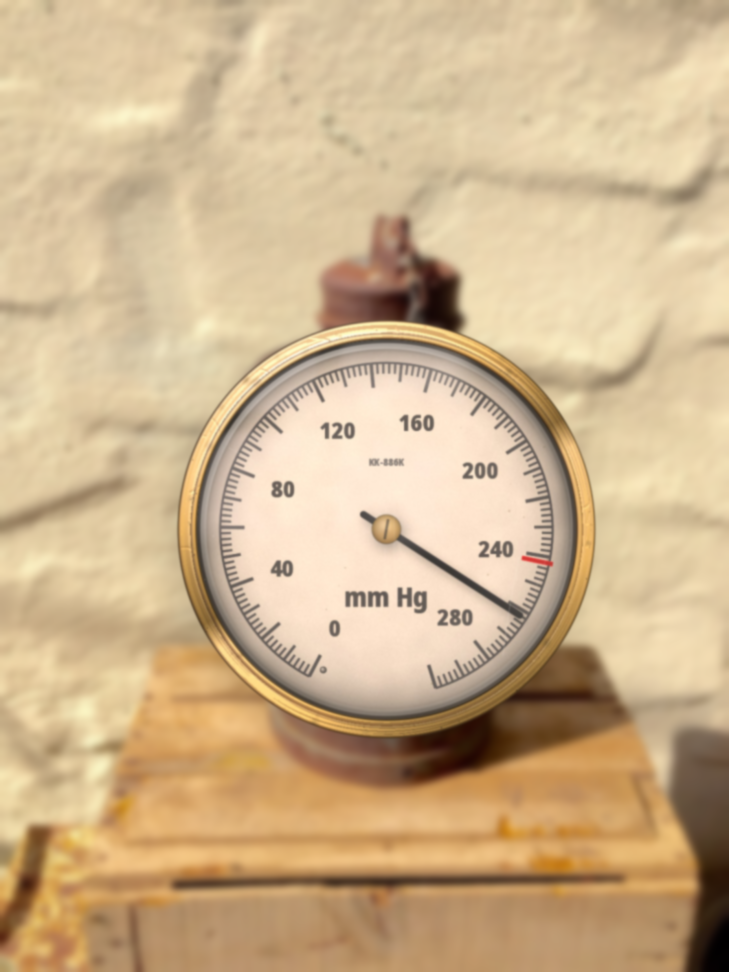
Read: {"value": 262, "unit": "mmHg"}
